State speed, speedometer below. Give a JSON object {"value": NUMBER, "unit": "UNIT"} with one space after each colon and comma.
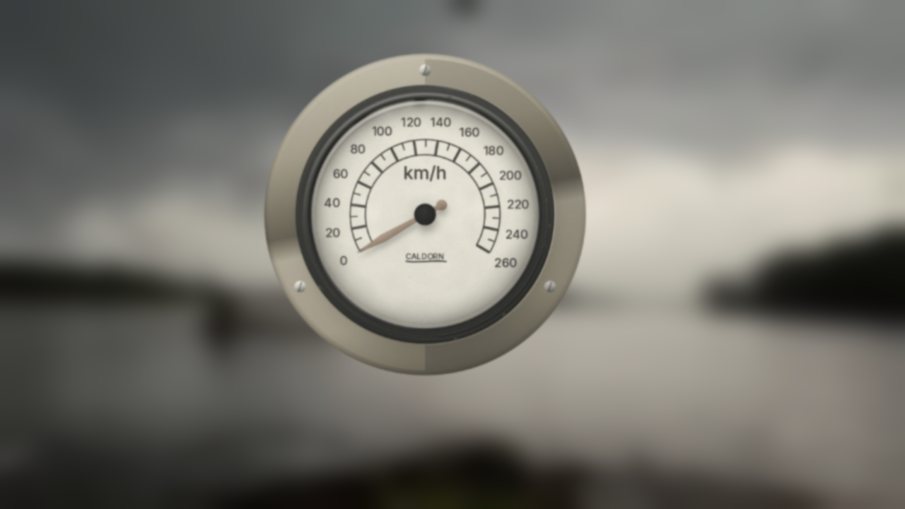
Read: {"value": 0, "unit": "km/h"}
